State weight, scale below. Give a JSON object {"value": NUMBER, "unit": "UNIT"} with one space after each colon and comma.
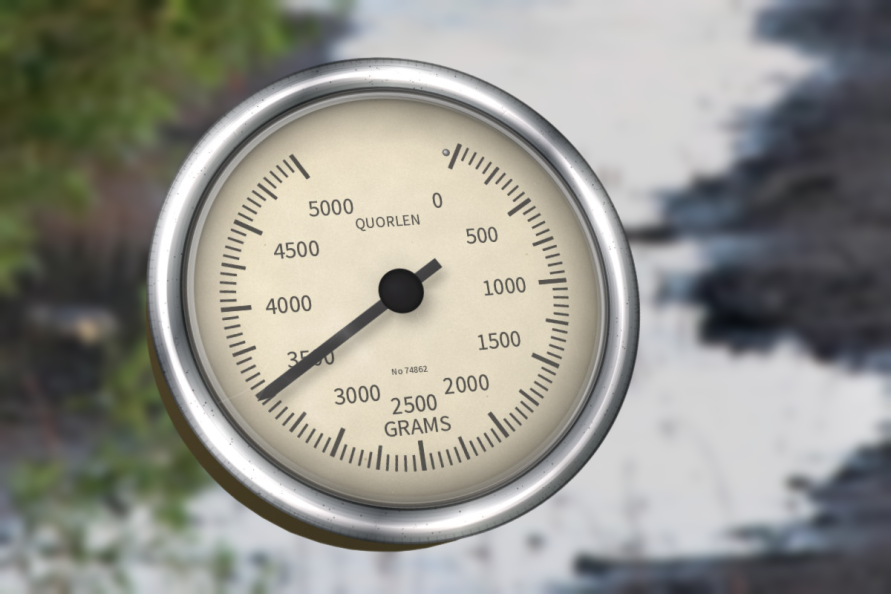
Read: {"value": 3475, "unit": "g"}
